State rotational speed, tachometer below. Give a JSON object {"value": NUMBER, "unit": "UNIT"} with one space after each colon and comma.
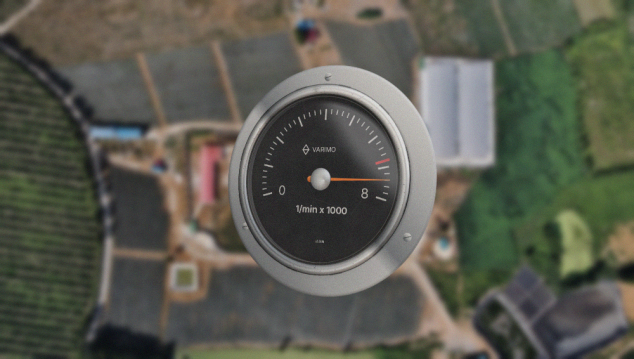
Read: {"value": 7400, "unit": "rpm"}
